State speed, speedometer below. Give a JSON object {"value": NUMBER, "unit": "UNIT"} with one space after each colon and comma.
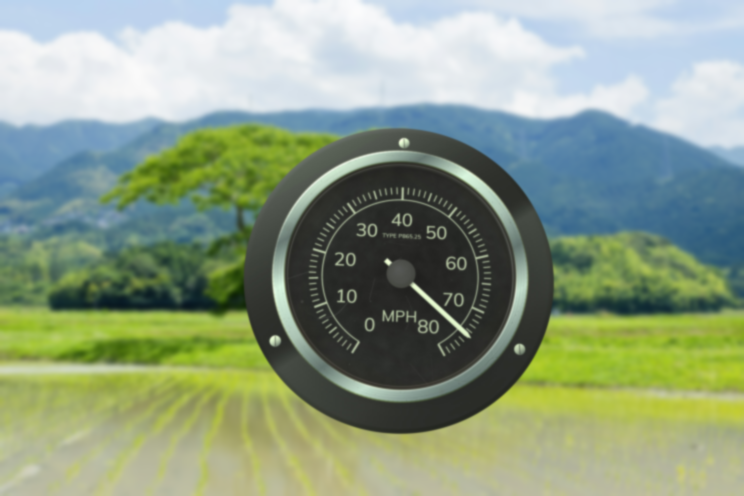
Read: {"value": 75, "unit": "mph"}
